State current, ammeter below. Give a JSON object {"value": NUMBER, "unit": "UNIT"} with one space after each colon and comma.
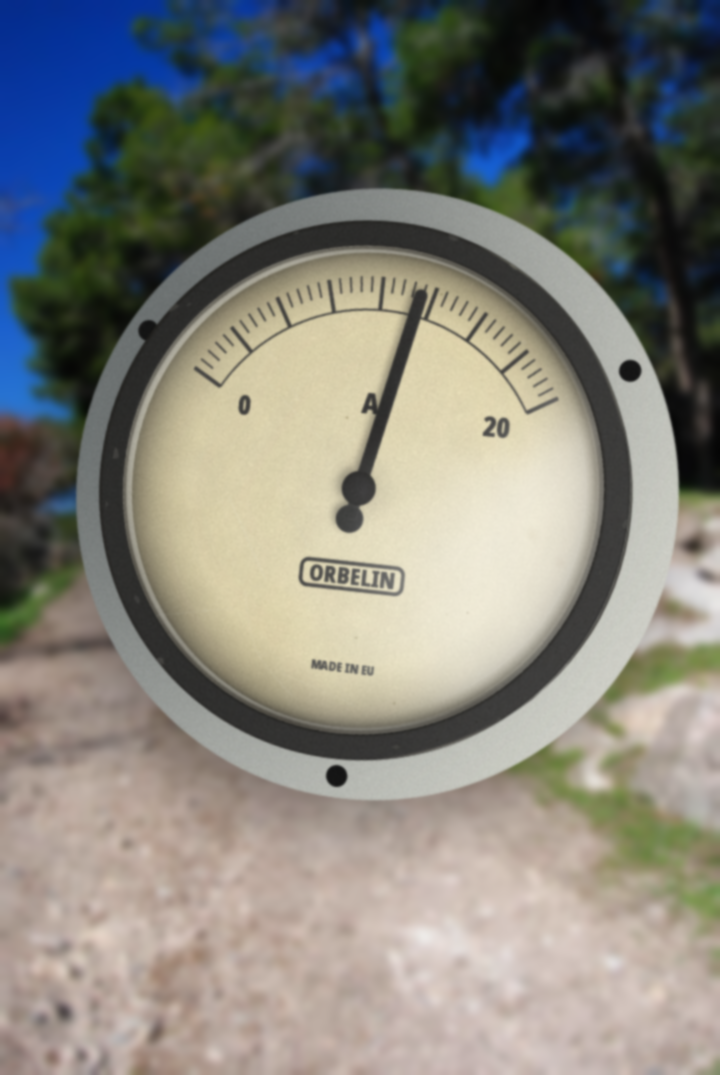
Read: {"value": 12, "unit": "A"}
